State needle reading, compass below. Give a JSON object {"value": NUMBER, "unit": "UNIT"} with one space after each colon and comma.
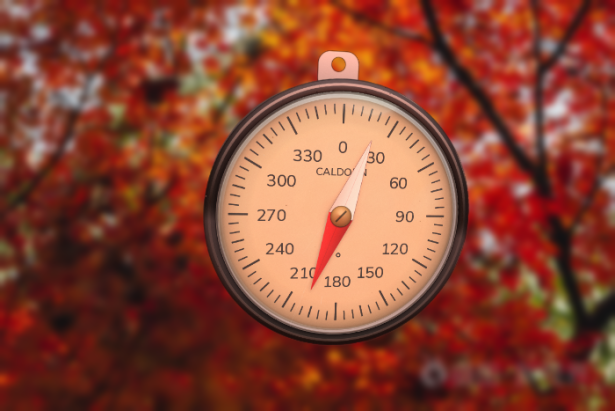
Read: {"value": 200, "unit": "°"}
